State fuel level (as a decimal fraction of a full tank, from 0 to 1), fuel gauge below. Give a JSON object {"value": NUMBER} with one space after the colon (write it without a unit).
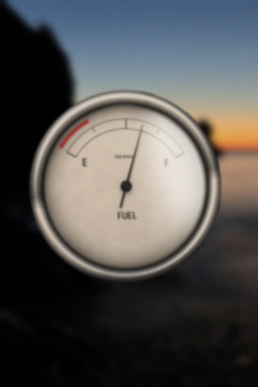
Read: {"value": 0.625}
